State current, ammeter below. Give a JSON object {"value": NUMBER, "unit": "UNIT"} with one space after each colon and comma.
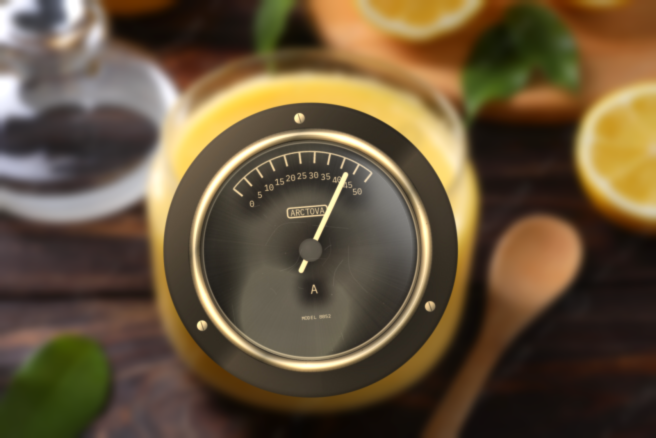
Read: {"value": 42.5, "unit": "A"}
